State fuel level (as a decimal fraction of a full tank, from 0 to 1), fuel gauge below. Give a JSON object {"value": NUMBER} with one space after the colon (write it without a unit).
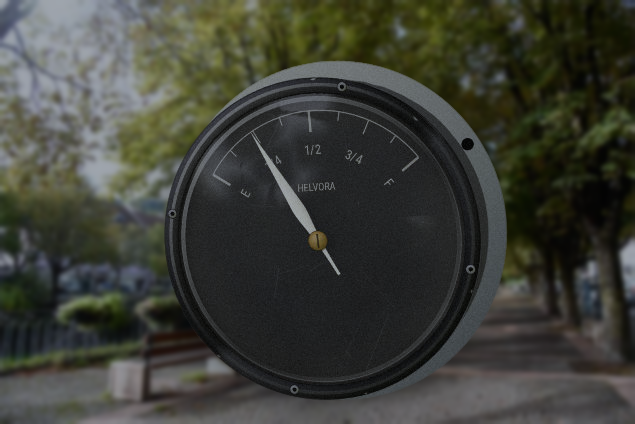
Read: {"value": 0.25}
